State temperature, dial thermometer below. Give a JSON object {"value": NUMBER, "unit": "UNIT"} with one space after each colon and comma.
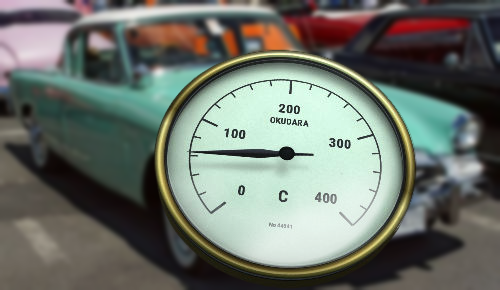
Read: {"value": 60, "unit": "°C"}
